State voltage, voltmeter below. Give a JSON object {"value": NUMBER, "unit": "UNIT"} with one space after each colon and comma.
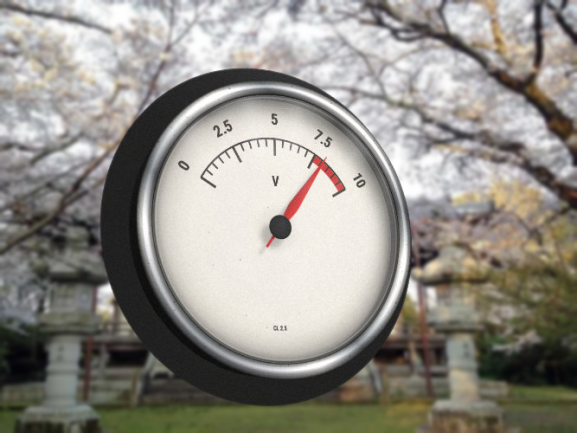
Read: {"value": 8, "unit": "V"}
